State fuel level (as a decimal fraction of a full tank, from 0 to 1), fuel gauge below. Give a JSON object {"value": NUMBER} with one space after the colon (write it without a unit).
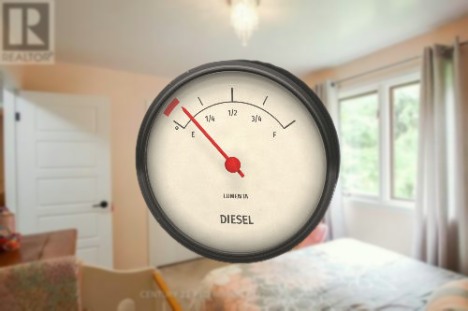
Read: {"value": 0.125}
